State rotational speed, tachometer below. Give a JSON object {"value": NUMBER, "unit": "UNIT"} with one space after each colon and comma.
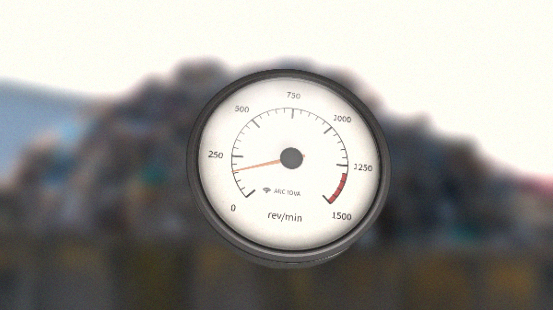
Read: {"value": 150, "unit": "rpm"}
